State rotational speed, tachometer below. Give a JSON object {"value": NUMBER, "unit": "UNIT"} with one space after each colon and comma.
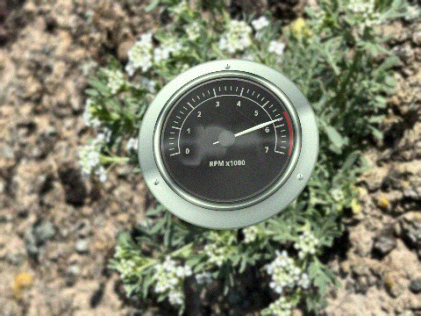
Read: {"value": 5800, "unit": "rpm"}
